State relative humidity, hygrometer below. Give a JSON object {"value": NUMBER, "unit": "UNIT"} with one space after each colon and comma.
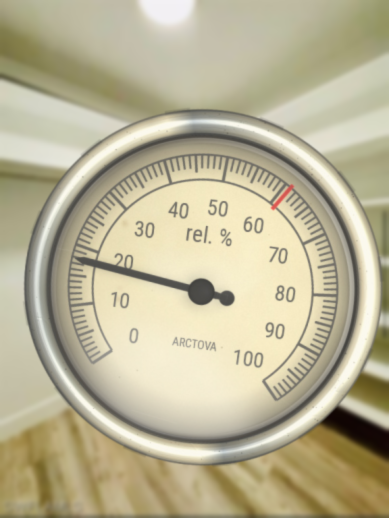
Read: {"value": 18, "unit": "%"}
